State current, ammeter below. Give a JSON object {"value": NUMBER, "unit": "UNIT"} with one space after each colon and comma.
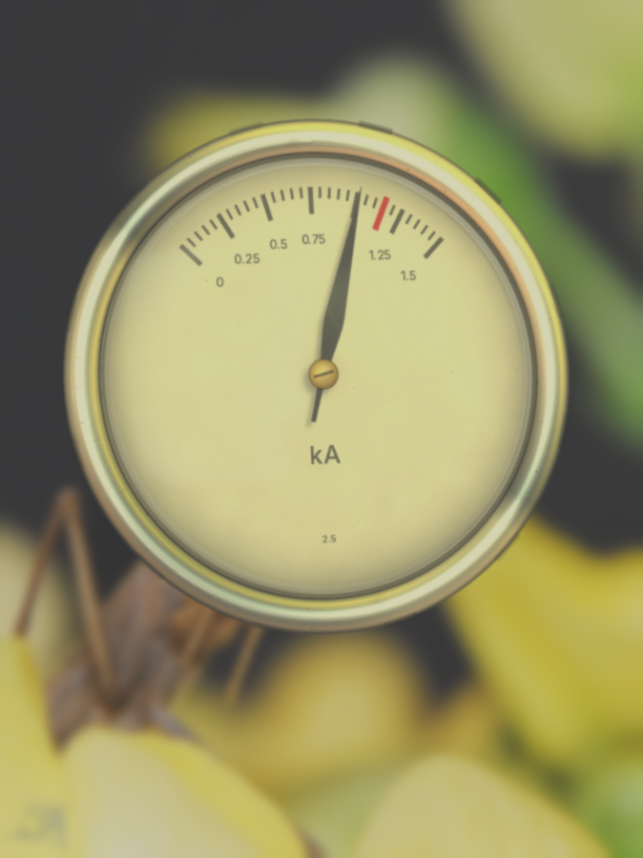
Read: {"value": 1, "unit": "kA"}
